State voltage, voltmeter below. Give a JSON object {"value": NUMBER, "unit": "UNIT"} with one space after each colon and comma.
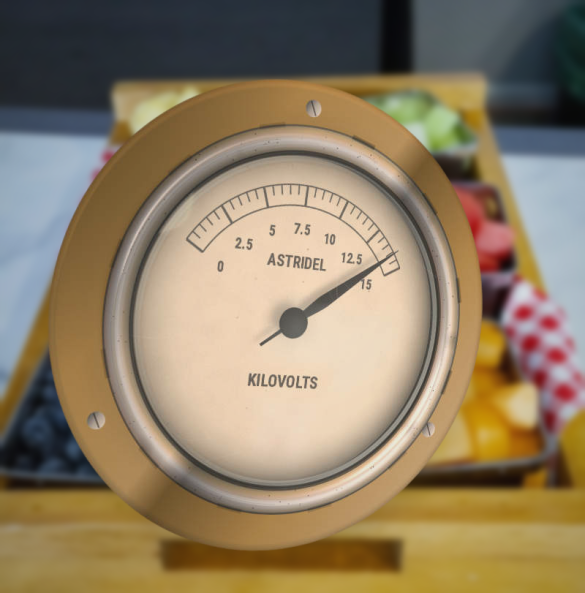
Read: {"value": 14, "unit": "kV"}
